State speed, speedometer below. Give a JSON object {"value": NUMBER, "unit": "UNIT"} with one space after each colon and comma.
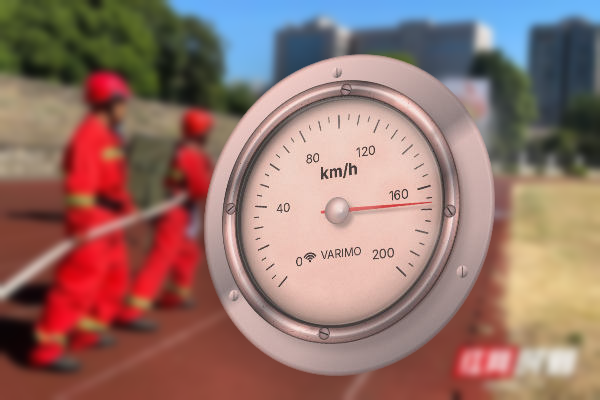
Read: {"value": 167.5, "unit": "km/h"}
